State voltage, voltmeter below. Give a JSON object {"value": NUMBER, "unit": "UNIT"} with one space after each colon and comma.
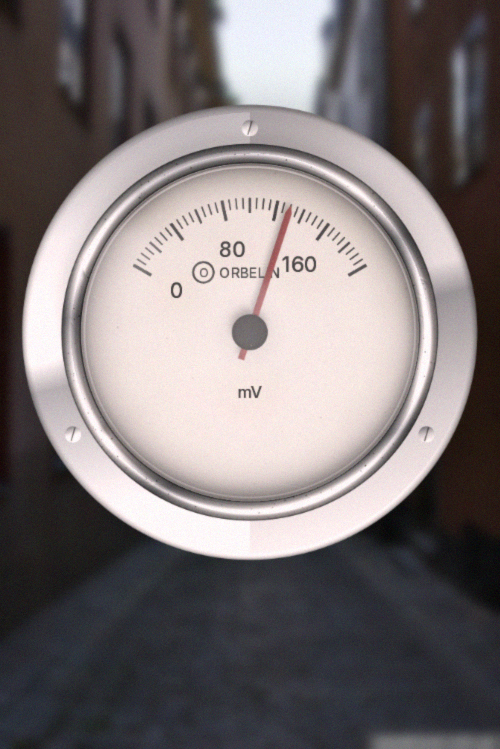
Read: {"value": 130, "unit": "mV"}
